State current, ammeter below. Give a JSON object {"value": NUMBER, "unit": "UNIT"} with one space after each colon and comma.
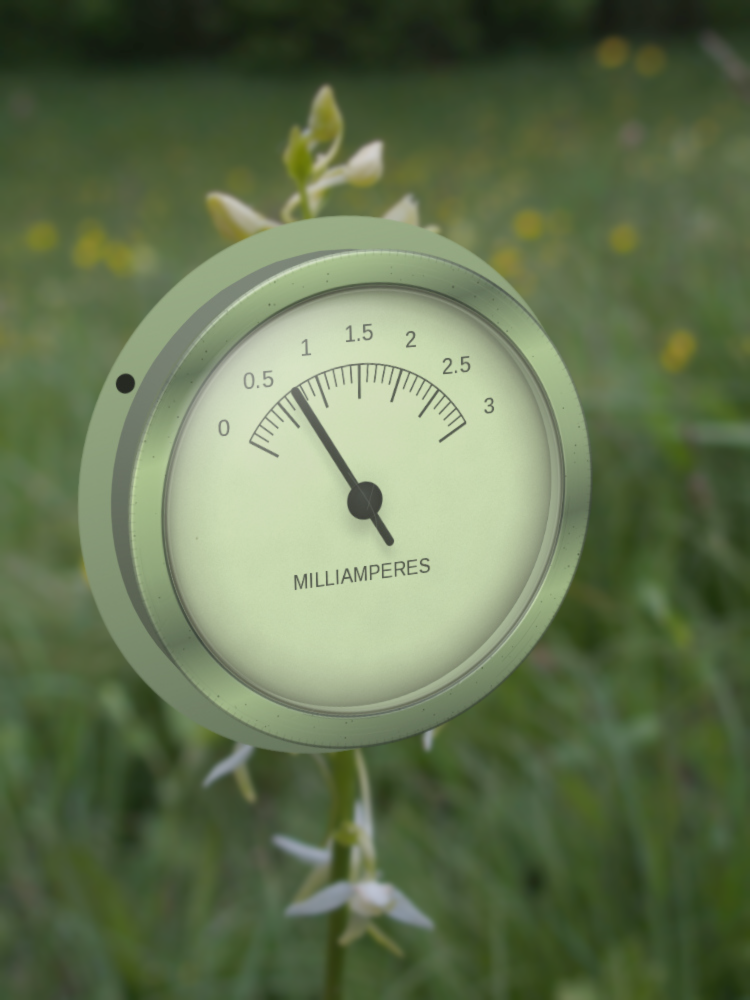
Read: {"value": 0.7, "unit": "mA"}
